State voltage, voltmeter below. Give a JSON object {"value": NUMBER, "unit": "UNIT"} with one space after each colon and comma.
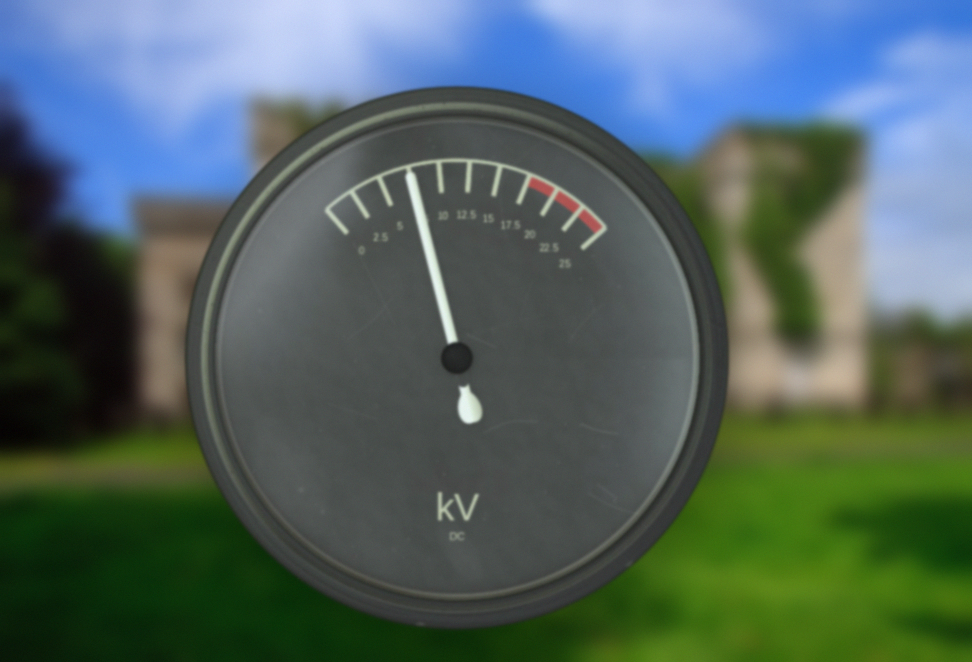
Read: {"value": 7.5, "unit": "kV"}
